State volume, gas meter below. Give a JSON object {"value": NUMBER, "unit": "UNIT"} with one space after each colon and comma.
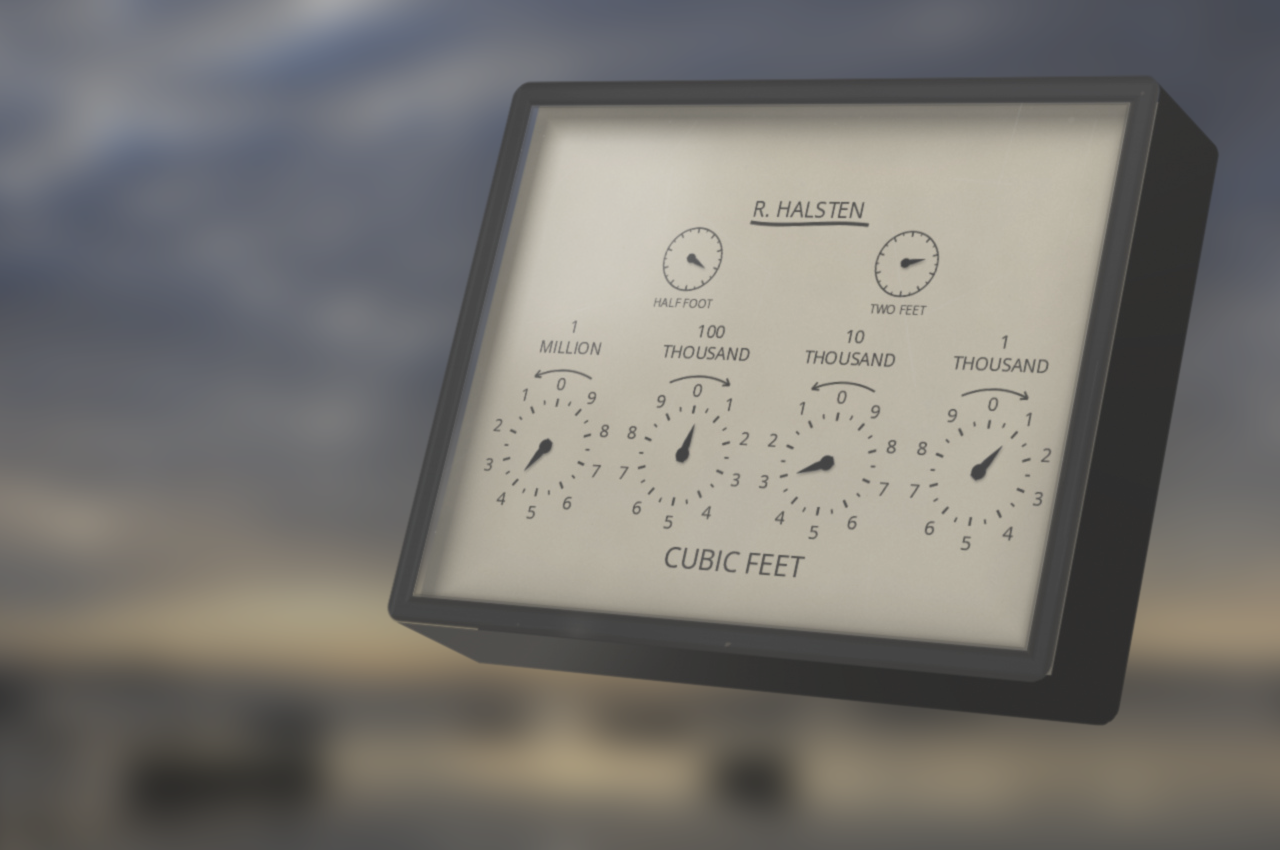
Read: {"value": 403100, "unit": "ft³"}
